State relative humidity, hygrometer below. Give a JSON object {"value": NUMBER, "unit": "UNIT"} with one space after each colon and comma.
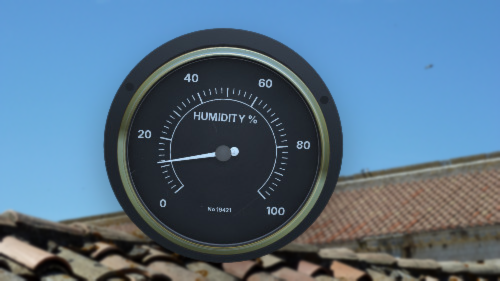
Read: {"value": 12, "unit": "%"}
